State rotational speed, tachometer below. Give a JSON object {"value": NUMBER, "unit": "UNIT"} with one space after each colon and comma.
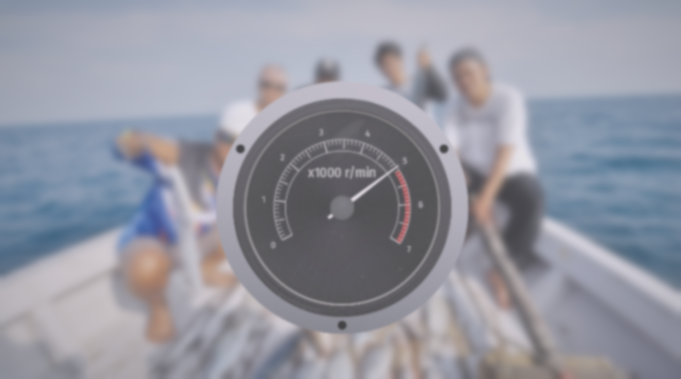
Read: {"value": 5000, "unit": "rpm"}
